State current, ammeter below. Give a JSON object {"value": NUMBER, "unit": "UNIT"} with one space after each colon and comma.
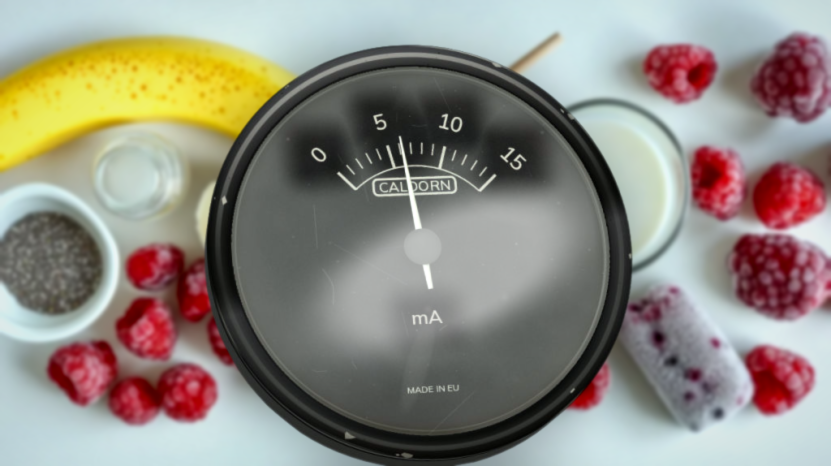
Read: {"value": 6, "unit": "mA"}
